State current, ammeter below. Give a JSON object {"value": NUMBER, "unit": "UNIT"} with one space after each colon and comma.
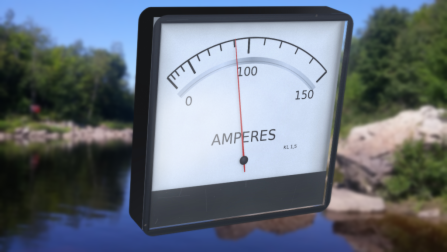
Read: {"value": 90, "unit": "A"}
